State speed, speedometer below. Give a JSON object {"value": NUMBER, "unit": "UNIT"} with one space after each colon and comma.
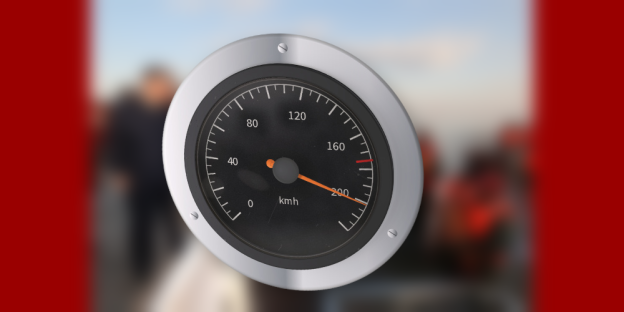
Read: {"value": 200, "unit": "km/h"}
